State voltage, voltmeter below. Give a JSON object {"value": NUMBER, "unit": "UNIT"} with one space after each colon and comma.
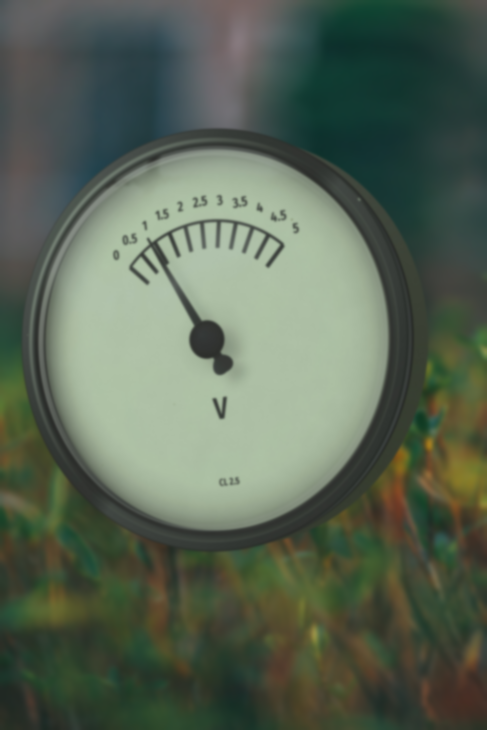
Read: {"value": 1, "unit": "V"}
